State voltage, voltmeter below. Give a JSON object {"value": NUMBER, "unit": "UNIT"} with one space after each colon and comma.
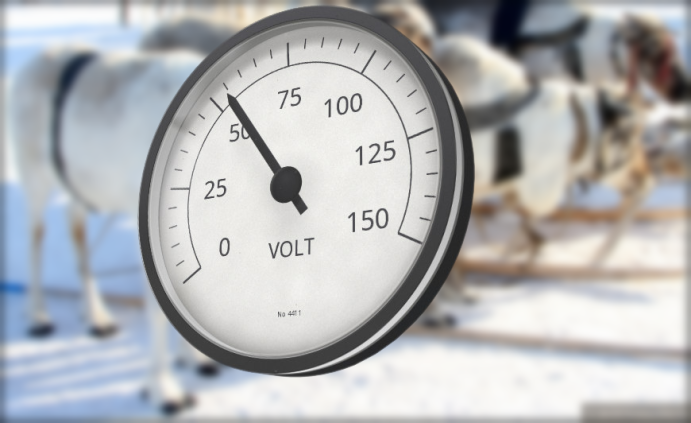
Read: {"value": 55, "unit": "V"}
